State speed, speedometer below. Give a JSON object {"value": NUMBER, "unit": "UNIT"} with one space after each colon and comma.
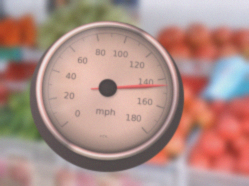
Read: {"value": 145, "unit": "mph"}
